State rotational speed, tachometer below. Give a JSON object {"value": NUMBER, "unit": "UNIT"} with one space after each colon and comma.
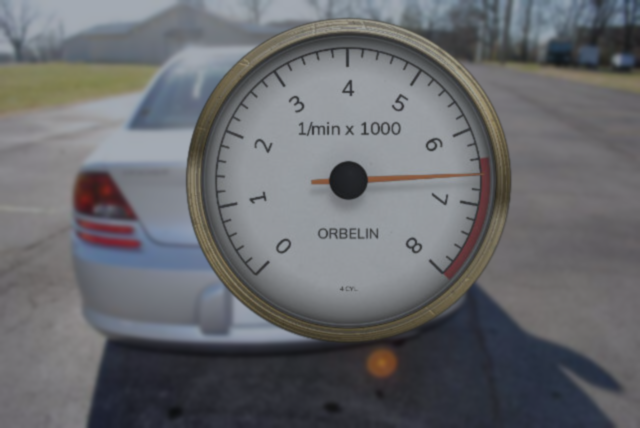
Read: {"value": 6600, "unit": "rpm"}
